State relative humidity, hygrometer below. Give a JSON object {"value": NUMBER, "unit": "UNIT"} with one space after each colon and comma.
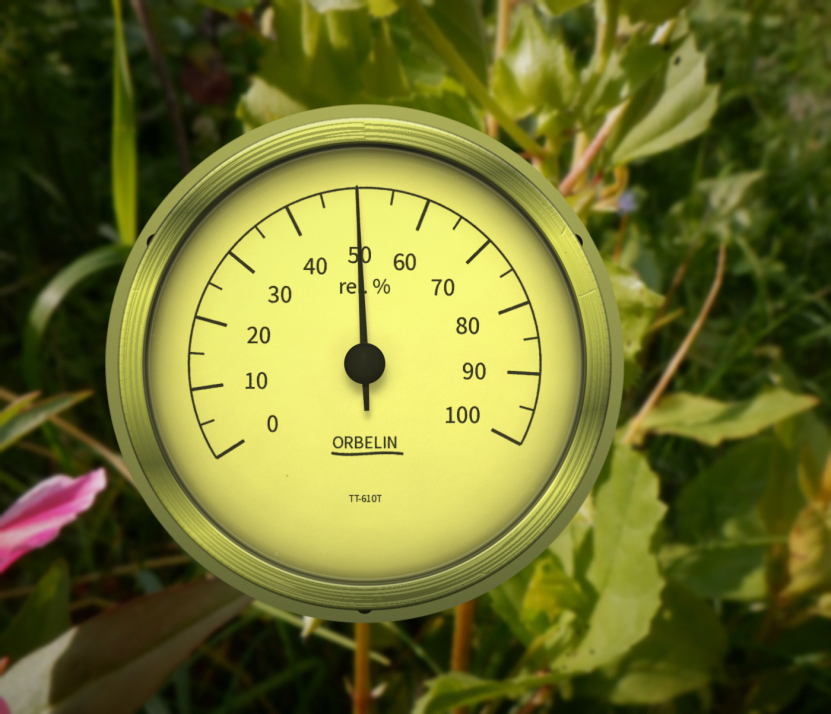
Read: {"value": 50, "unit": "%"}
